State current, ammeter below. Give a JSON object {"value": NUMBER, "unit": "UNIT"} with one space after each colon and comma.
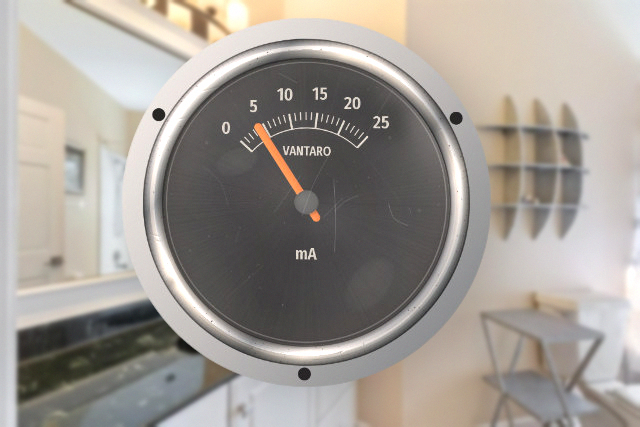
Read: {"value": 4, "unit": "mA"}
